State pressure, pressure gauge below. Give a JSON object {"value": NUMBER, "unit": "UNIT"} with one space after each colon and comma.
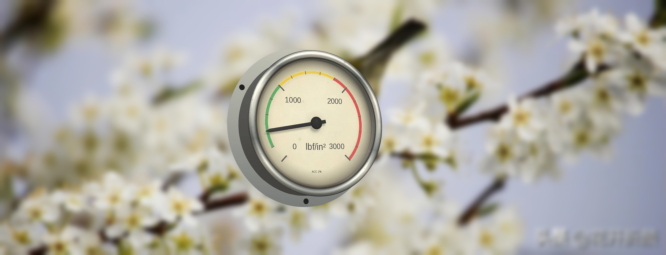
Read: {"value": 400, "unit": "psi"}
